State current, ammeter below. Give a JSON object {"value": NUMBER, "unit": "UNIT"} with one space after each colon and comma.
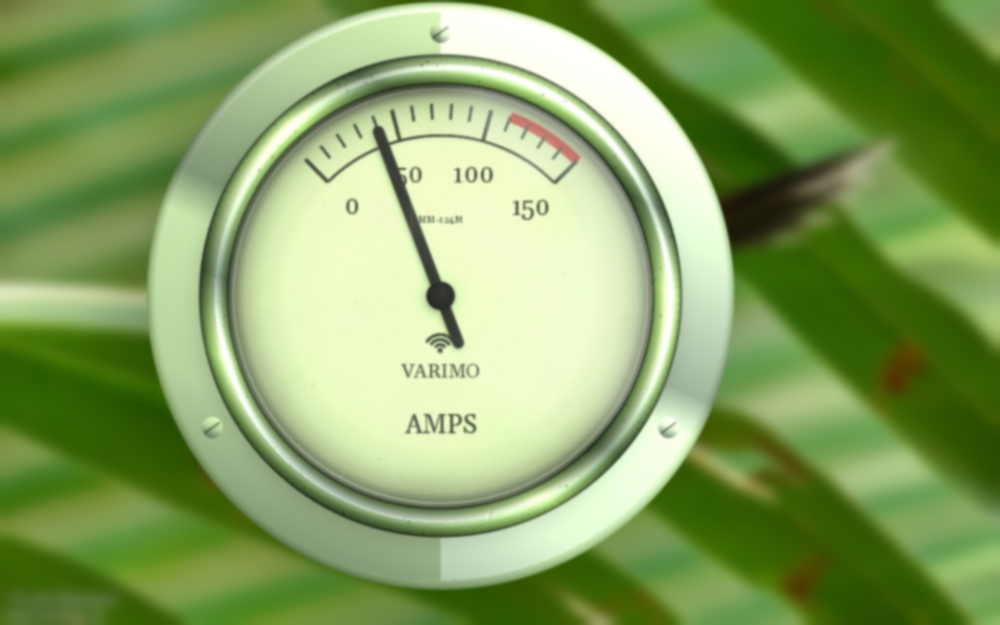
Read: {"value": 40, "unit": "A"}
